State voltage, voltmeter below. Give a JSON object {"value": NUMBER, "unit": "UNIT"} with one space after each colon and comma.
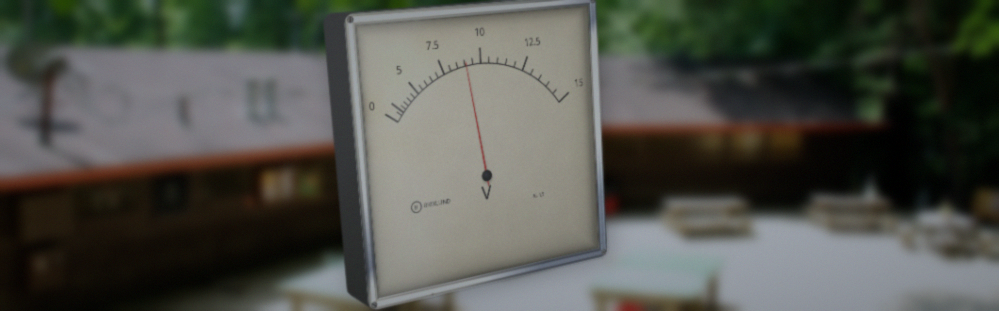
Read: {"value": 9, "unit": "V"}
